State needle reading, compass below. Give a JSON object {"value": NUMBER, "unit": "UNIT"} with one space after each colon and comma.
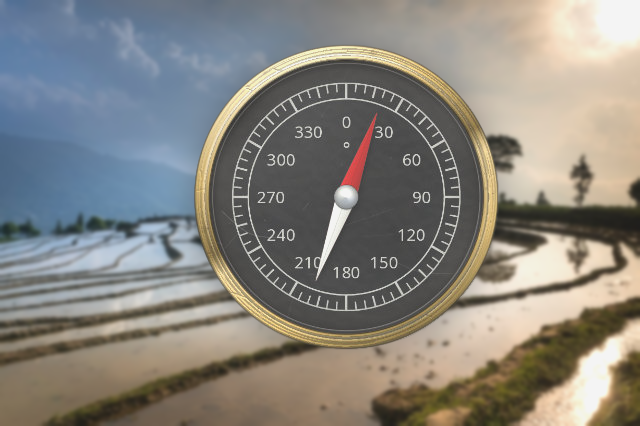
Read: {"value": 20, "unit": "°"}
